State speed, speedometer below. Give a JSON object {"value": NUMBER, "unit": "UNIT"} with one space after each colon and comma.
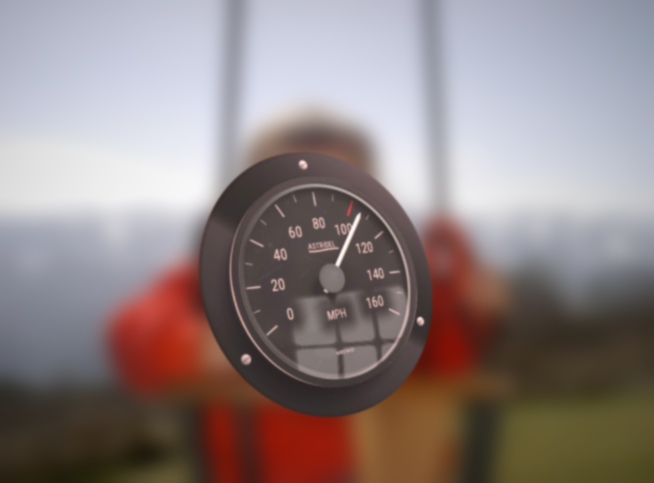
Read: {"value": 105, "unit": "mph"}
